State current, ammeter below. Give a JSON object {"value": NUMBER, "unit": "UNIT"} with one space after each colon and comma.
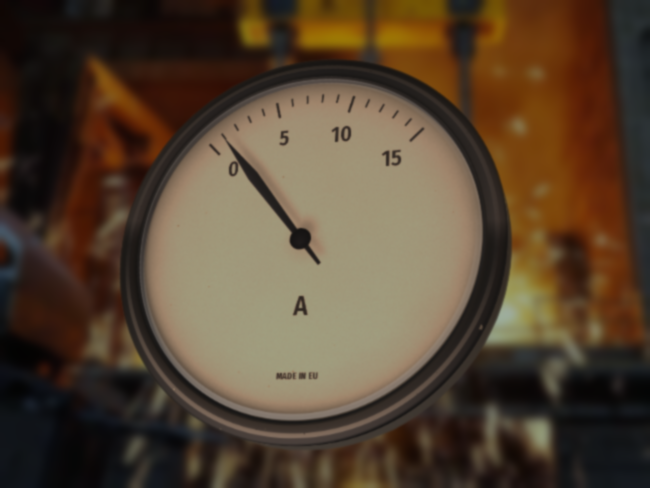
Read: {"value": 1, "unit": "A"}
